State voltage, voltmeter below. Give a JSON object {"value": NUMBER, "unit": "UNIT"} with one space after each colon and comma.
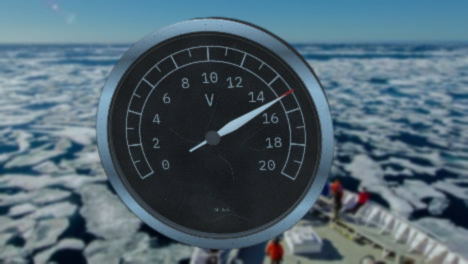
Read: {"value": 15, "unit": "V"}
